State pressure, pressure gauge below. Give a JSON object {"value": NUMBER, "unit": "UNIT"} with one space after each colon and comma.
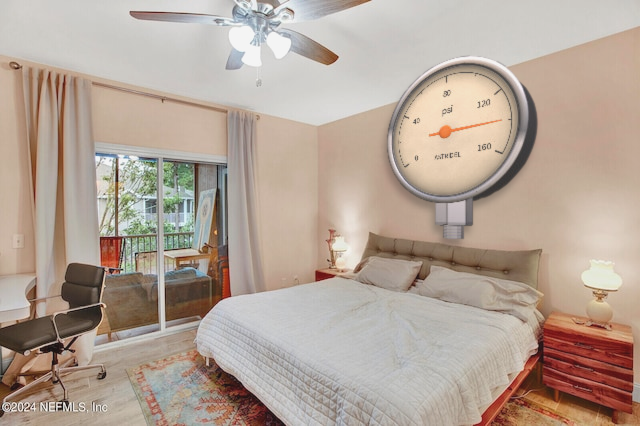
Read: {"value": 140, "unit": "psi"}
